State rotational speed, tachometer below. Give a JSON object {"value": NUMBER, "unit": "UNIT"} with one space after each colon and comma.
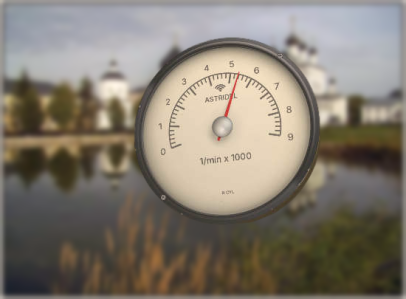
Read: {"value": 5400, "unit": "rpm"}
